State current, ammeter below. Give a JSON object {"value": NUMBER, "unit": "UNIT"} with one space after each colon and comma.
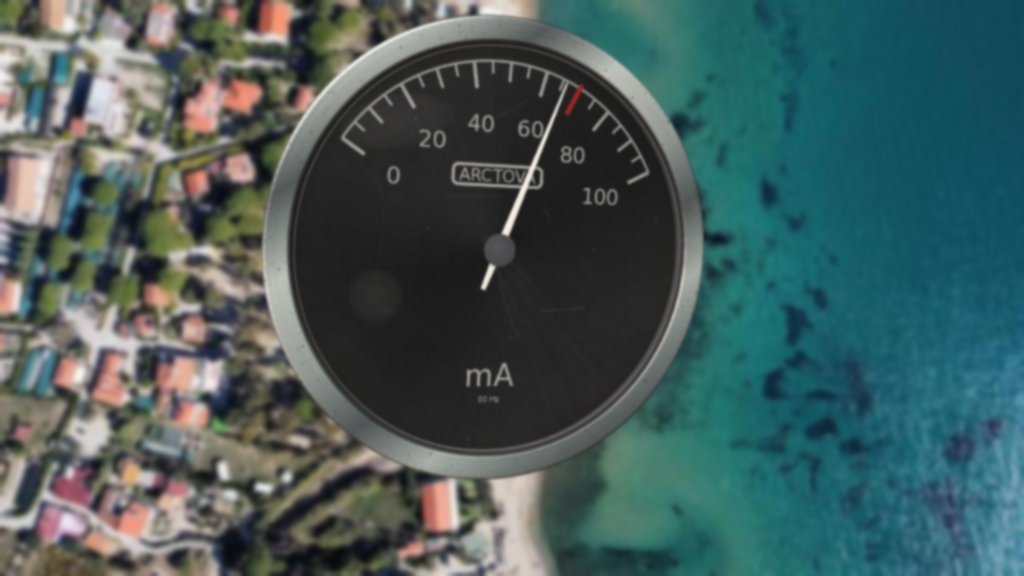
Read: {"value": 65, "unit": "mA"}
